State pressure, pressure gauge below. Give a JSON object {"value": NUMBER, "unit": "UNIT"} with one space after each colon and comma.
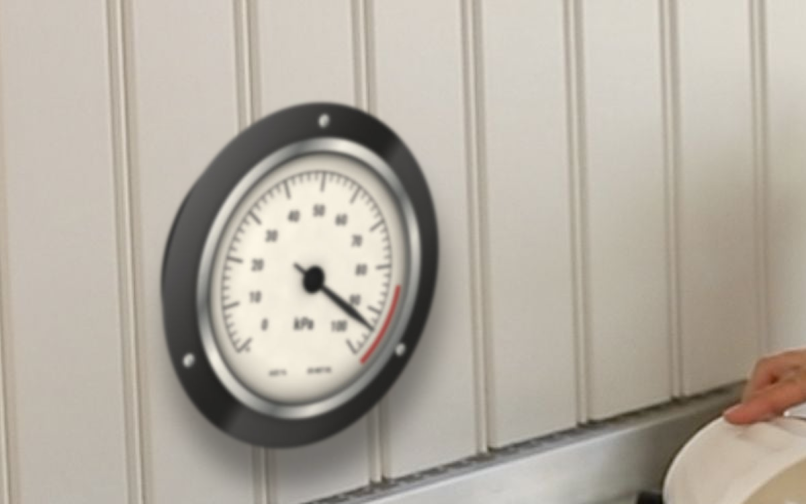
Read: {"value": 94, "unit": "kPa"}
